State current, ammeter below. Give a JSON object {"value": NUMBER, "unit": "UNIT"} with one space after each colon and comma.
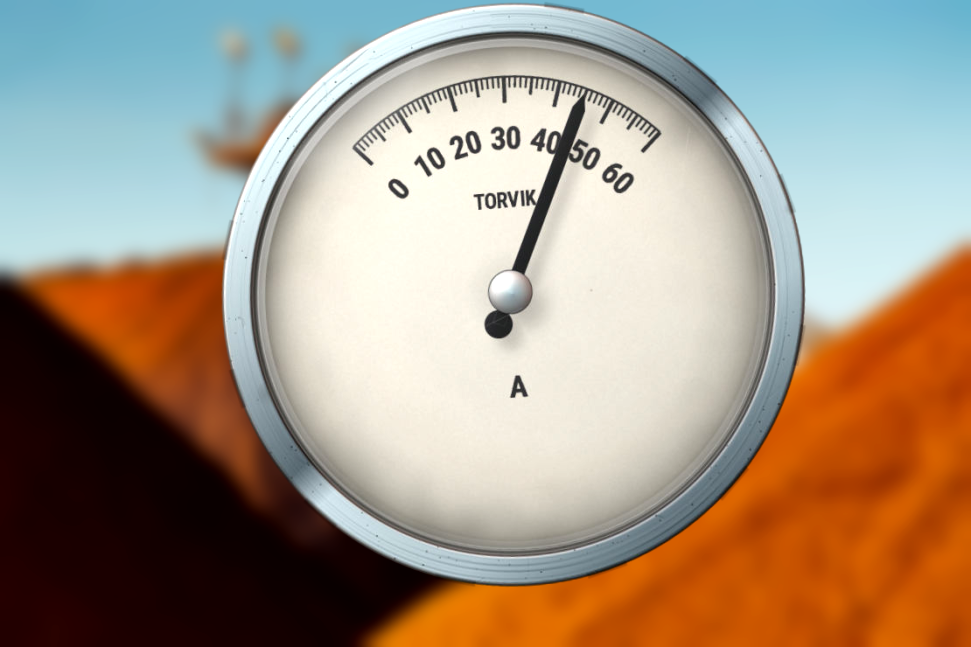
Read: {"value": 45, "unit": "A"}
